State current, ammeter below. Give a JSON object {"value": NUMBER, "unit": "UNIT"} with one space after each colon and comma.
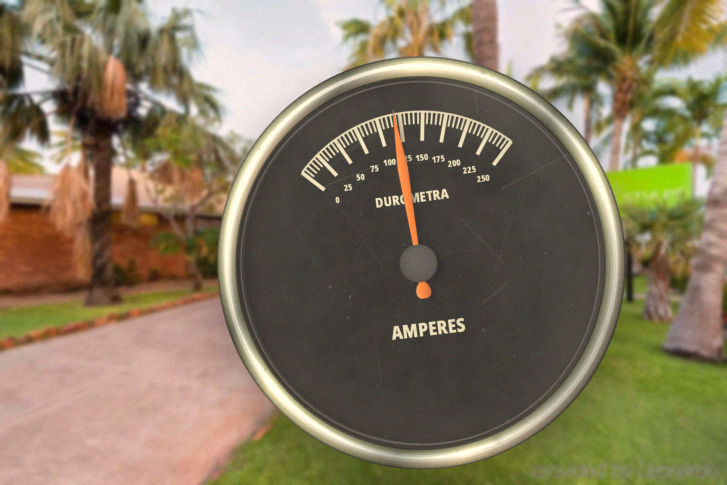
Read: {"value": 120, "unit": "A"}
